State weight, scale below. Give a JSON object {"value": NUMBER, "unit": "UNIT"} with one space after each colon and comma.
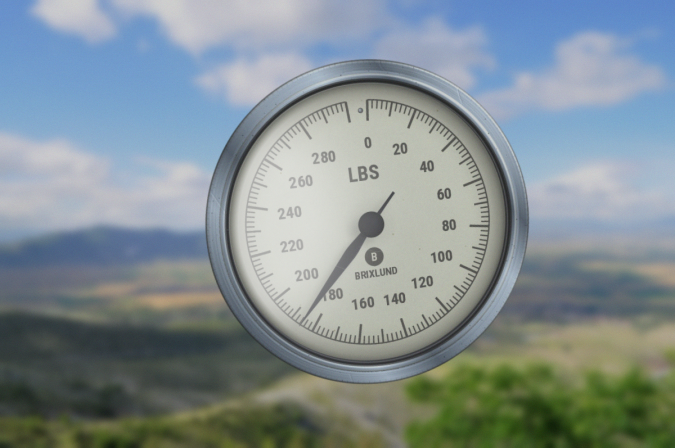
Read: {"value": 186, "unit": "lb"}
